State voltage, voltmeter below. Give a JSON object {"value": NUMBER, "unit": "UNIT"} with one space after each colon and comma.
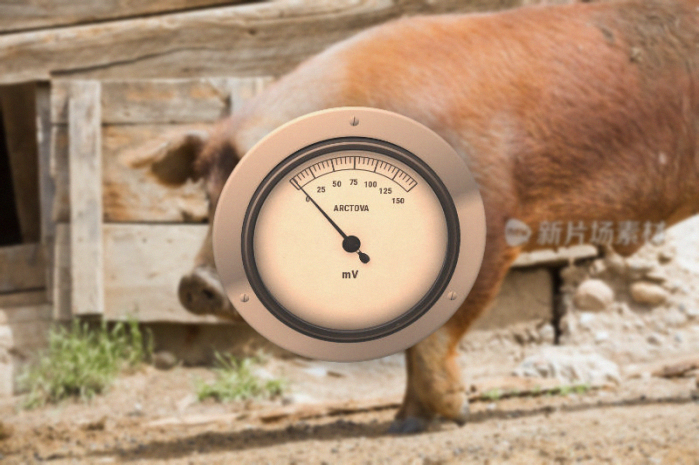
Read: {"value": 5, "unit": "mV"}
